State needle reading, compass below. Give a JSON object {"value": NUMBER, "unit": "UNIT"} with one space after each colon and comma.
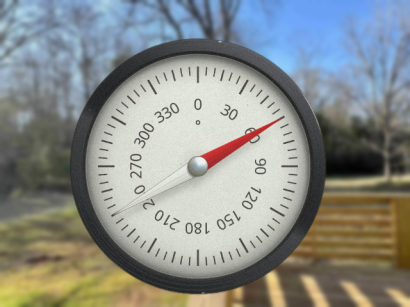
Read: {"value": 60, "unit": "°"}
